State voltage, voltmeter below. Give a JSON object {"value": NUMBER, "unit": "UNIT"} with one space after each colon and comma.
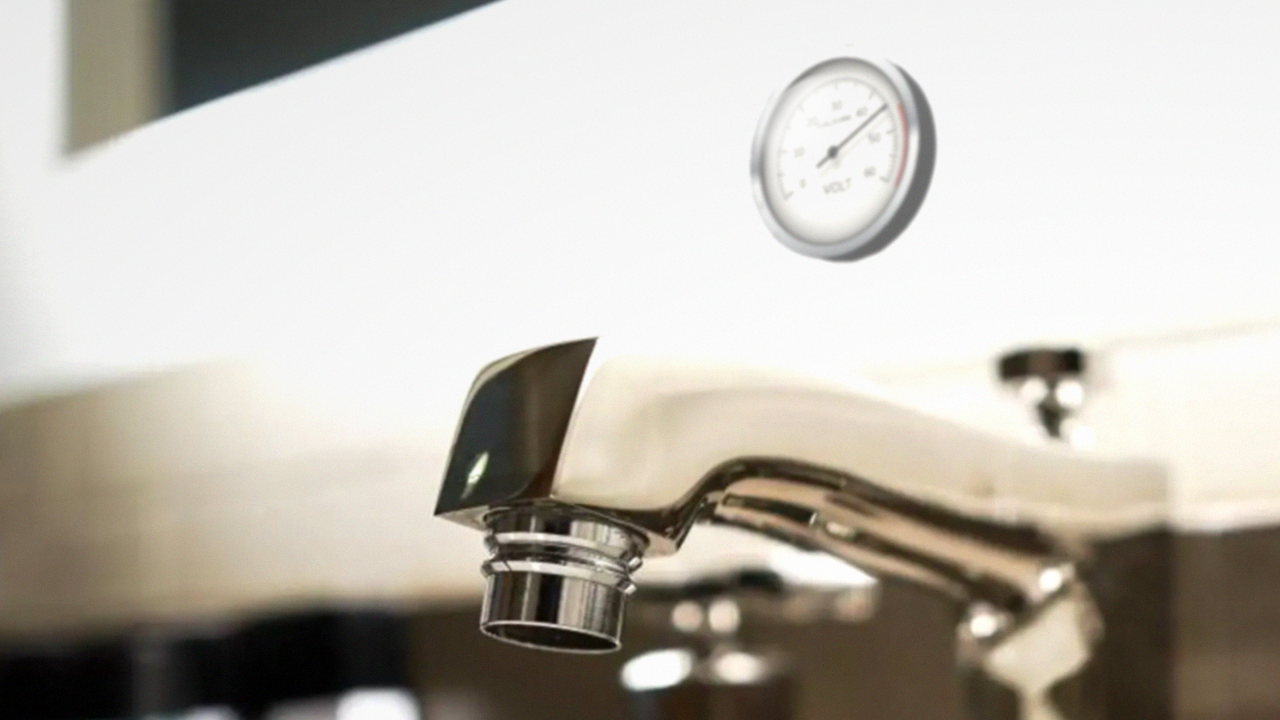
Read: {"value": 45, "unit": "V"}
